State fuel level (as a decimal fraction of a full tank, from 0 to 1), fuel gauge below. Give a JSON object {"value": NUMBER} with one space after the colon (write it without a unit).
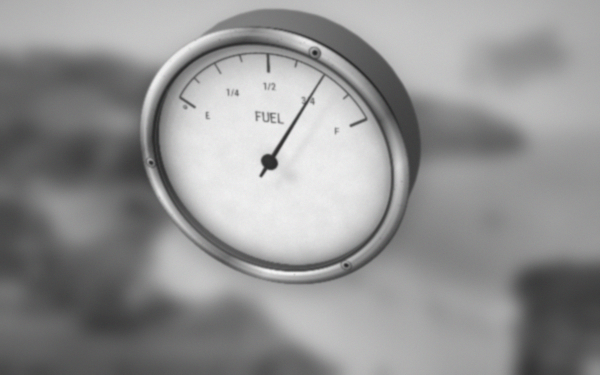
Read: {"value": 0.75}
